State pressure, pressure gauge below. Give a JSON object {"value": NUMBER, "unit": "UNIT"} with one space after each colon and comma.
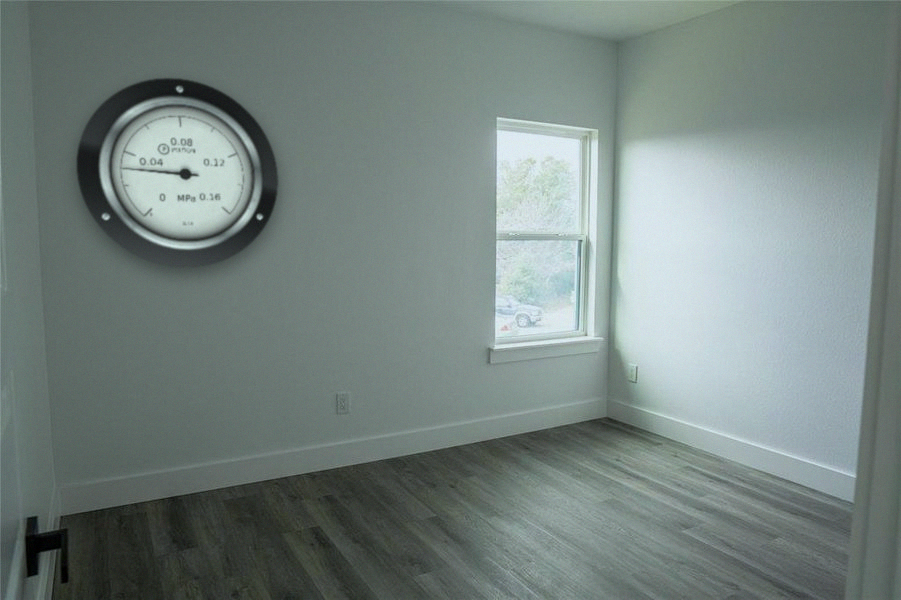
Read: {"value": 0.03, "unit": "MPa"}
